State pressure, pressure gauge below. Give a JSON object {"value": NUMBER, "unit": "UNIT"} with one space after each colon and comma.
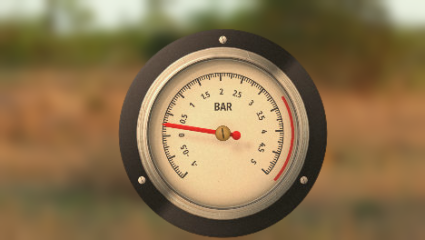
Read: {"value": 0.25, "unit": "bar"}
